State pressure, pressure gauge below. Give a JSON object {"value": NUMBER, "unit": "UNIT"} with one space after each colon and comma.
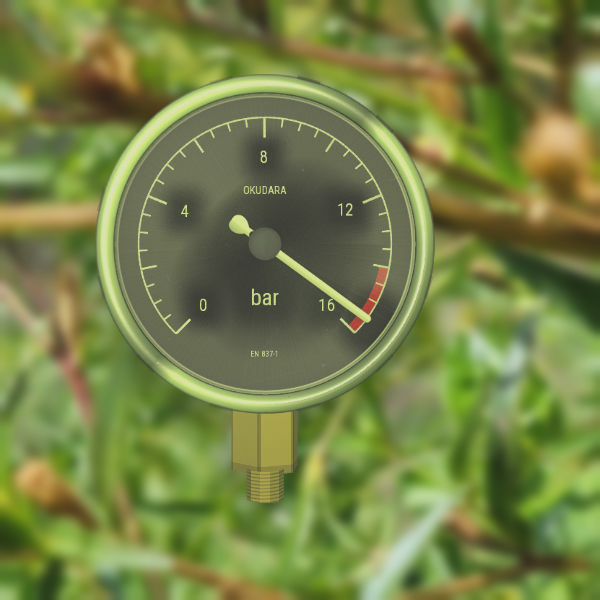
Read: {"value": 15.5, "unit": "bar"}
